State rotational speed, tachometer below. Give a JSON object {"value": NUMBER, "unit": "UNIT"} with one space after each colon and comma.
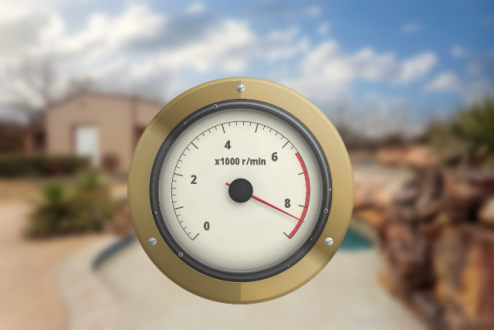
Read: {"value": 8400, "unit": "rpm"}
